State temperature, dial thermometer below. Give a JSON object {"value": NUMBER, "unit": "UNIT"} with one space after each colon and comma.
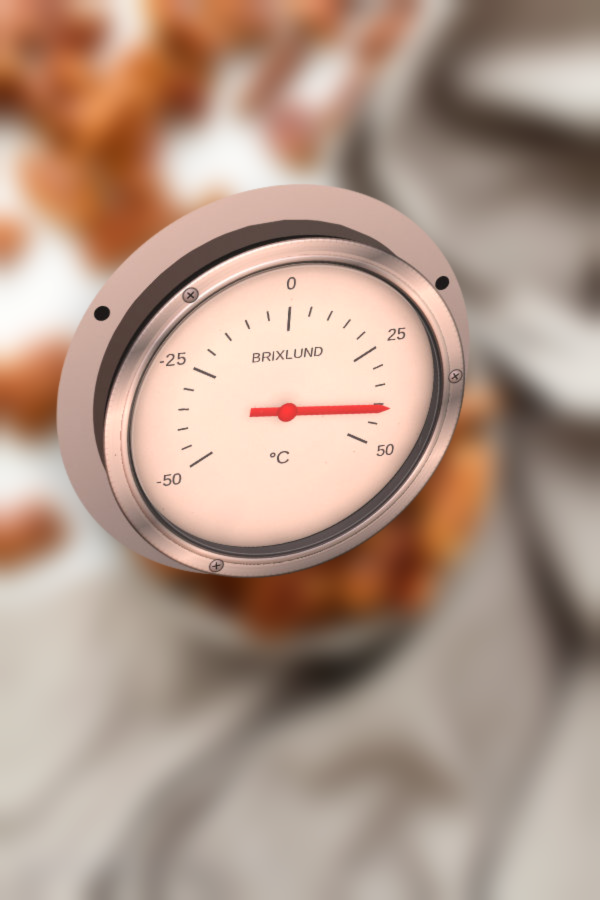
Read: {"value": 40, "unit": "°C"}
